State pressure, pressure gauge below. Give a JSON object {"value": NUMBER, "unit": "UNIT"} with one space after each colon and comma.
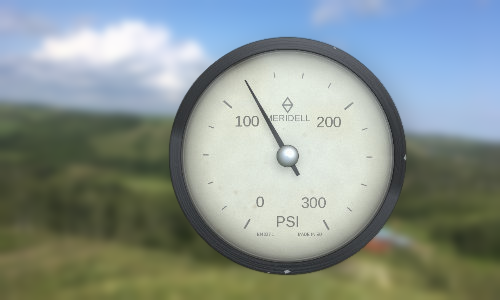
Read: {"value": 120, "unit": "psi"}
